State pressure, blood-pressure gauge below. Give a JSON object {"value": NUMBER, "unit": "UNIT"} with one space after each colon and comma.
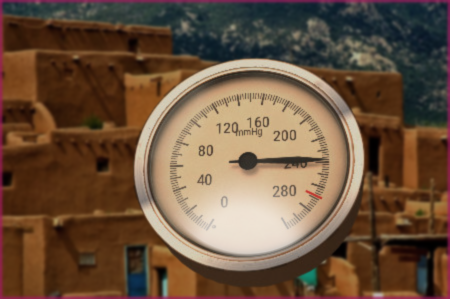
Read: {"value": 240, "unit": "mmHg"}
